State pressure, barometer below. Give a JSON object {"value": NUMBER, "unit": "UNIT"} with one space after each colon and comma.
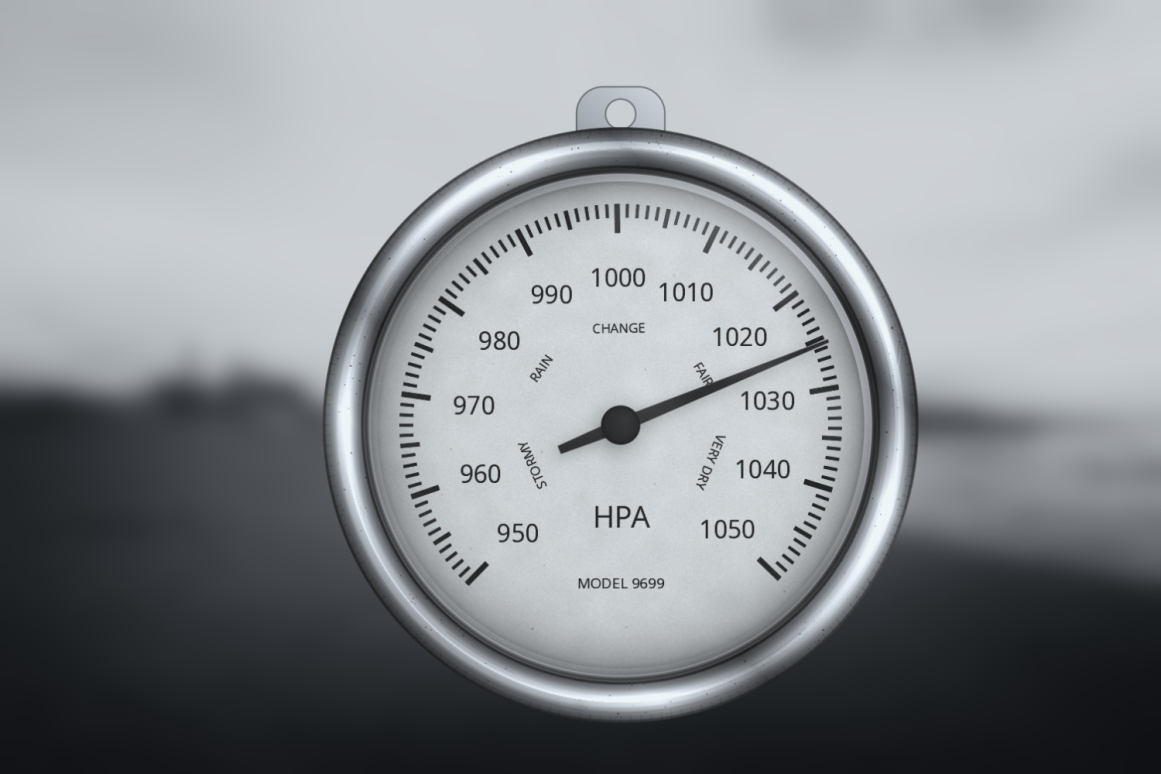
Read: {"value": 1025.5, "unit": "hPa"}
